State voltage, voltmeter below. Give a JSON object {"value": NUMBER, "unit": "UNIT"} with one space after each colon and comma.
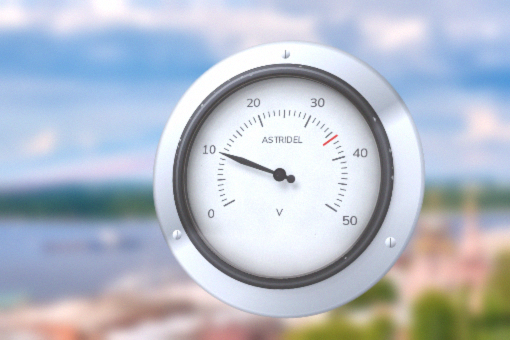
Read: {"value": 10, "unit": "V"}
